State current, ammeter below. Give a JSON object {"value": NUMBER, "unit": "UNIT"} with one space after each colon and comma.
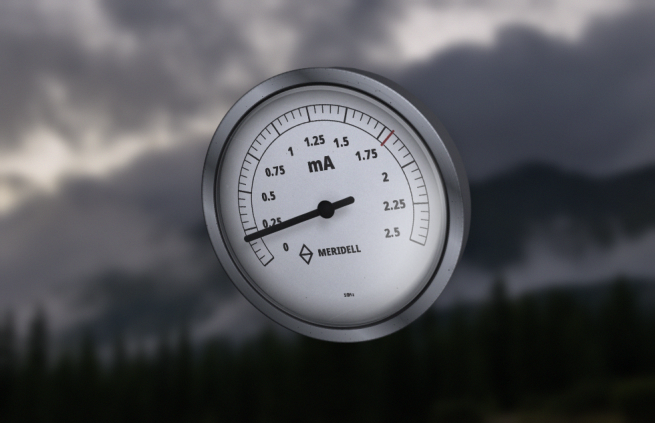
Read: {"value": 0.2, "unit": "mA"}
